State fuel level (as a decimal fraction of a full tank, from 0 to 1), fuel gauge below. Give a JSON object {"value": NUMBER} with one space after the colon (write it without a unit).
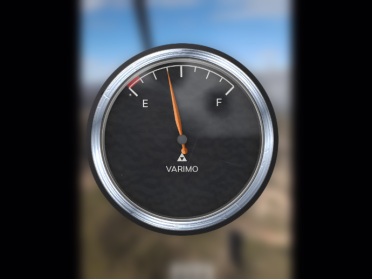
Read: {"value": 0.375}
